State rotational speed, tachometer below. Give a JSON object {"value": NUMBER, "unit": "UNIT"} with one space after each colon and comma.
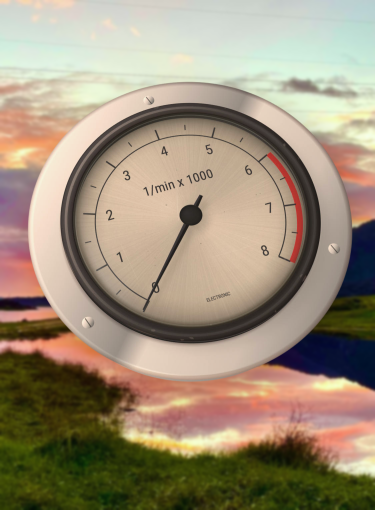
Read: {"value": 0, "unit": "rpm"}
